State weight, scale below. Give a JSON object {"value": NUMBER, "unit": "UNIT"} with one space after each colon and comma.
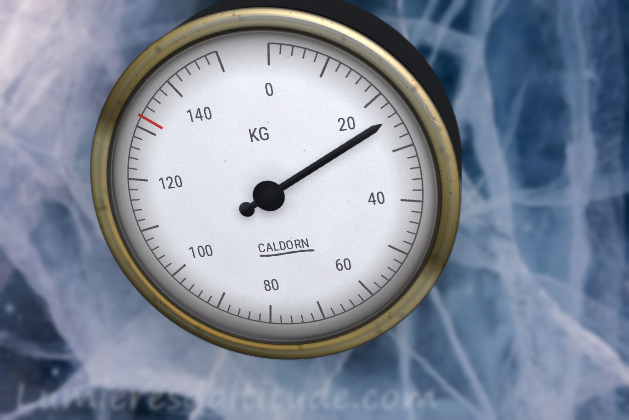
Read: {"value": 24, "unit": "kg"}
